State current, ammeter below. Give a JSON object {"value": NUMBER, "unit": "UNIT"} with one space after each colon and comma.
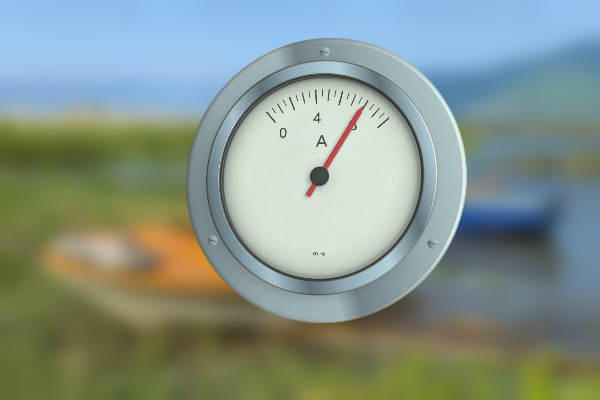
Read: {"value": 8, "unit": "A"}
